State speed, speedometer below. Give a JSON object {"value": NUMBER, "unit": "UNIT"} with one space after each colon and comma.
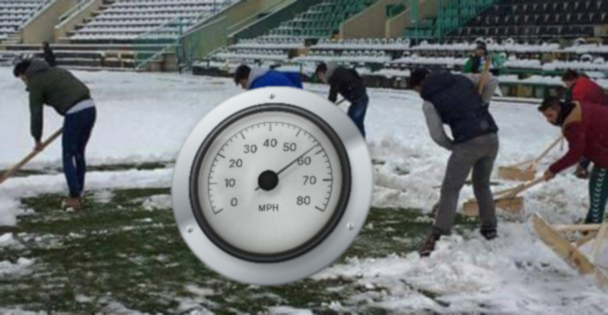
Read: {"value": 58, "unit": "mph"}
